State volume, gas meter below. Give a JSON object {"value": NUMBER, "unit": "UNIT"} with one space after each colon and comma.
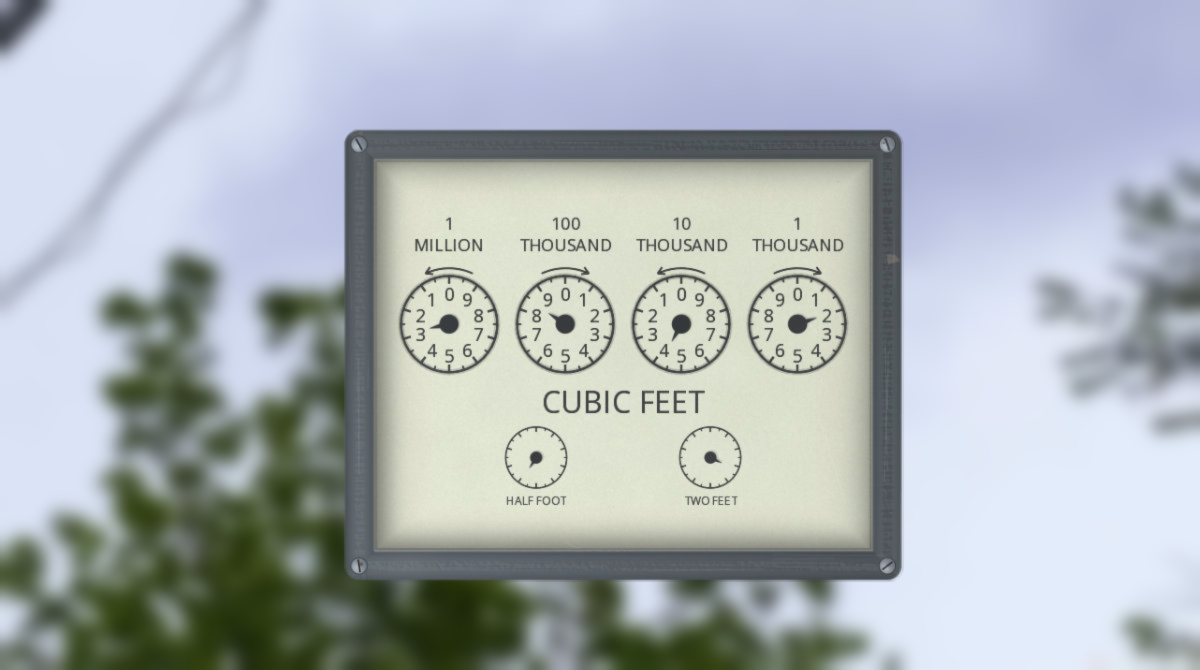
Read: {"value": 284200, "unit": "ft³"}
